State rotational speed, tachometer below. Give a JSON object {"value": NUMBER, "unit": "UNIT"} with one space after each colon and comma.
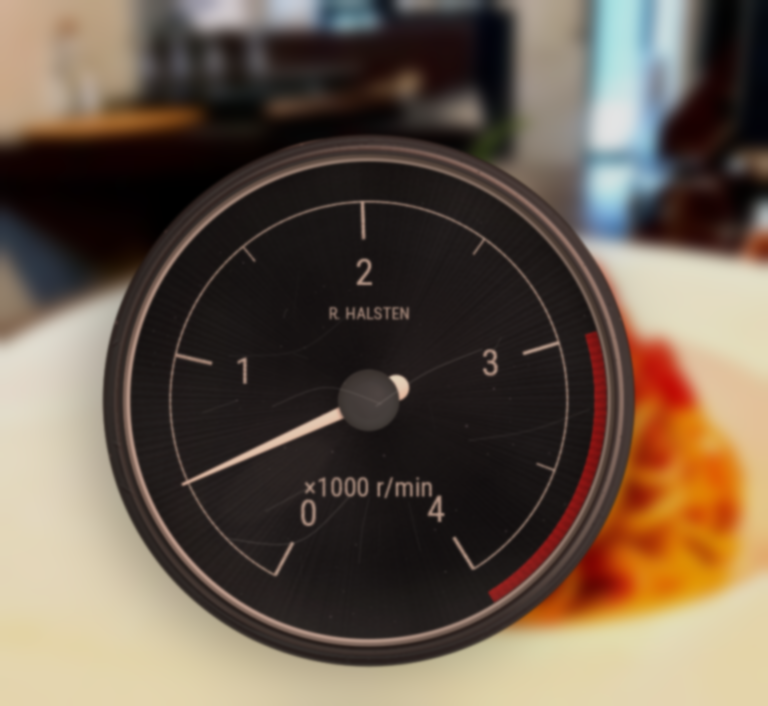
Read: {"value": 500, "unit": "rpm"}
